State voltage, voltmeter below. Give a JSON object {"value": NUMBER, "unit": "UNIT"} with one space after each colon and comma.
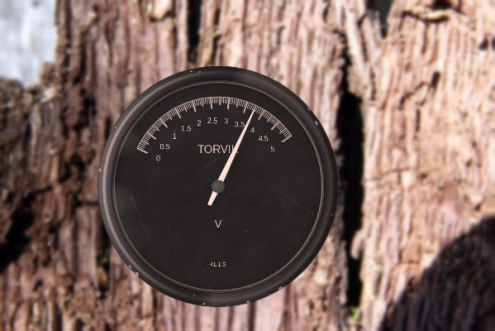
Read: {"value": 3.75, "unit": "V"}
